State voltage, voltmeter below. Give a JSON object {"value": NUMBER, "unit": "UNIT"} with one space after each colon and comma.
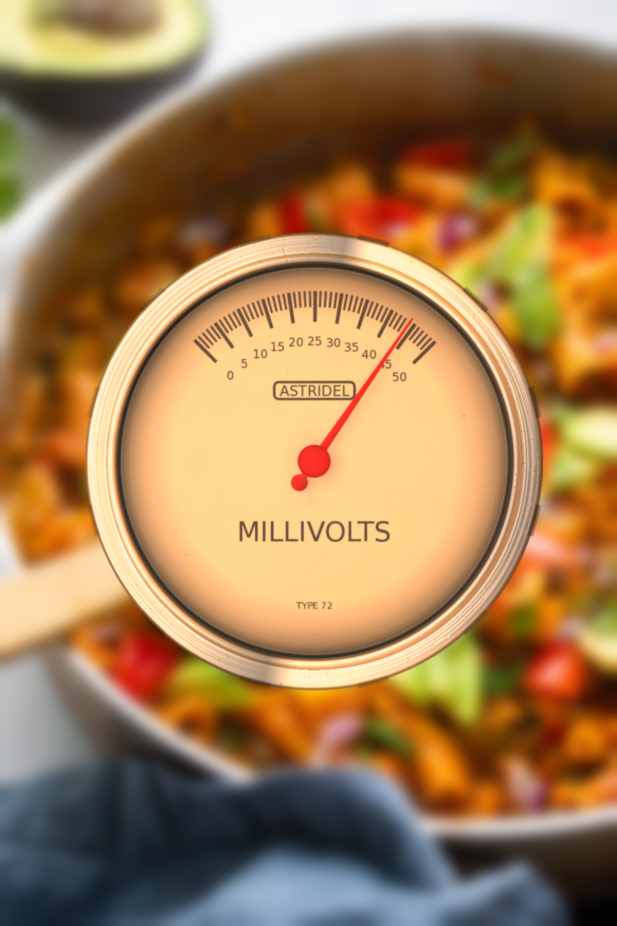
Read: {"value": 44, "unit": "mV"}
